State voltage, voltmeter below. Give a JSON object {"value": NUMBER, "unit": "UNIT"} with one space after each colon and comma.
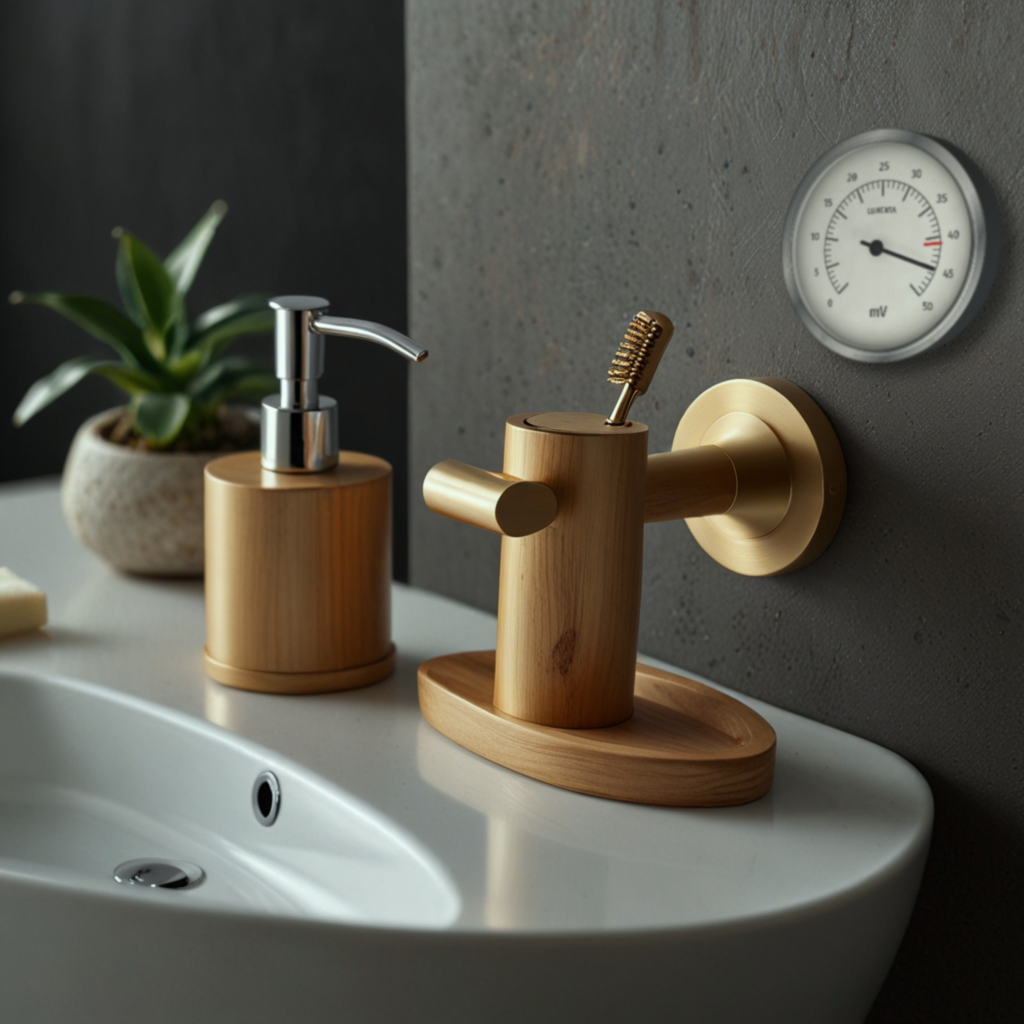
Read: {"value": 45, "unit": "mV"}
